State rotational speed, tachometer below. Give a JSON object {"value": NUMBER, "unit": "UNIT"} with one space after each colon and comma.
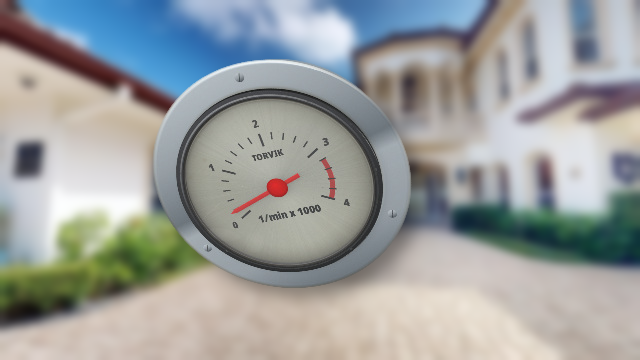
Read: {"value": 200, "unit": "rpm"}
